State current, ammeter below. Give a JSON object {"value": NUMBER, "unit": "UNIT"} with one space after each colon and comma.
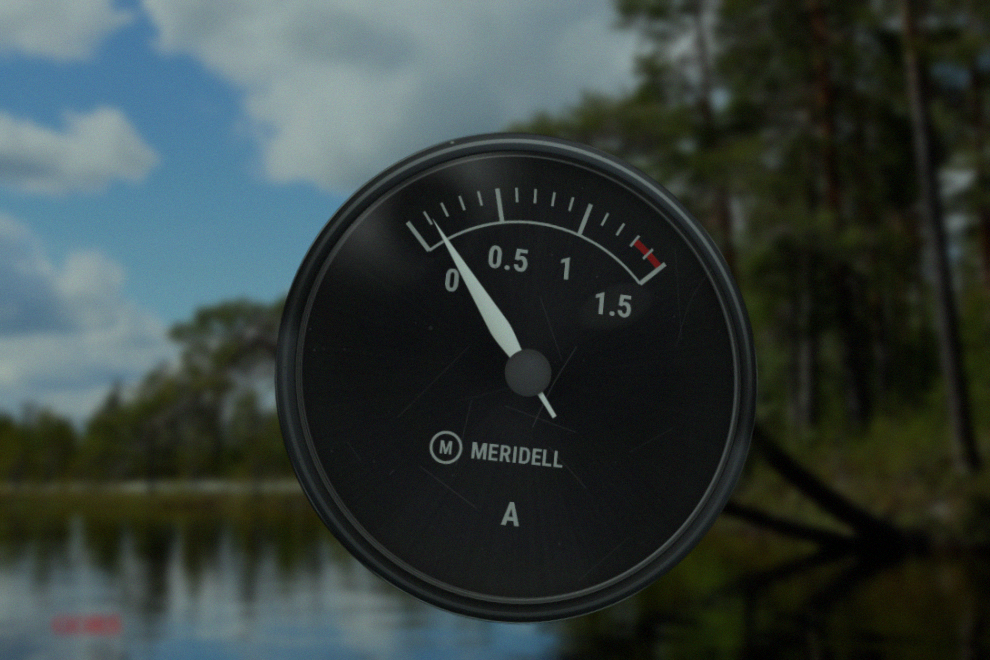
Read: {"value": 0.1, "unit": "A"}
